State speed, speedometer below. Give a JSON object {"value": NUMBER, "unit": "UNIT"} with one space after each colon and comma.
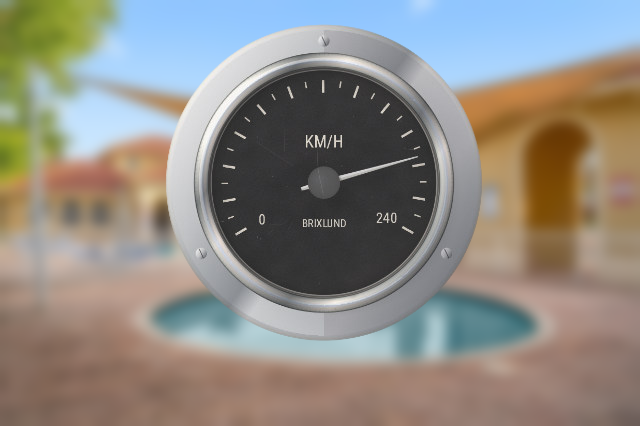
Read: {"value": 195, "unit": "km/h"}
